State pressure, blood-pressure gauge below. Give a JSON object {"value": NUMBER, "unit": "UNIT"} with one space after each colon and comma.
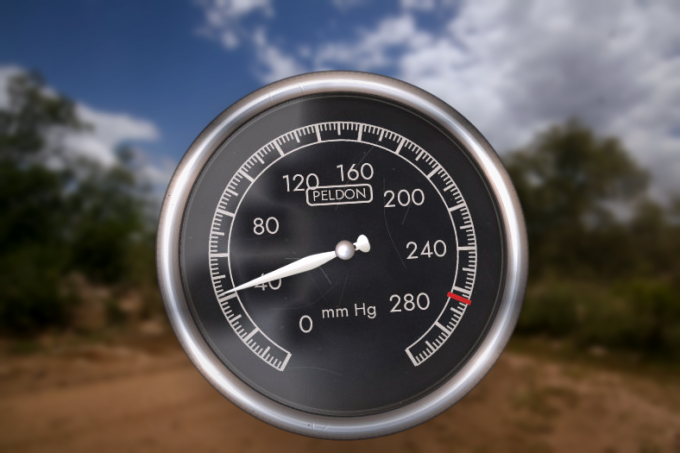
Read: {"value": 42, "unit": "mmHg"}
